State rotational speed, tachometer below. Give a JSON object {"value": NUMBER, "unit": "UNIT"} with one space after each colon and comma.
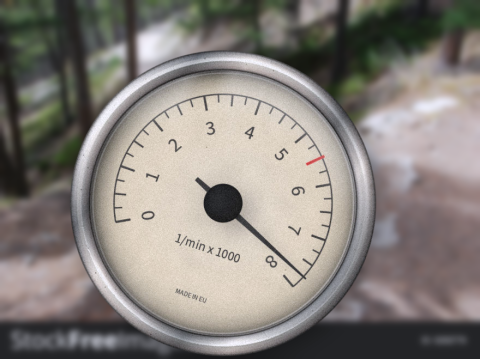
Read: {"value": 7750, "unit": "rpm"}
